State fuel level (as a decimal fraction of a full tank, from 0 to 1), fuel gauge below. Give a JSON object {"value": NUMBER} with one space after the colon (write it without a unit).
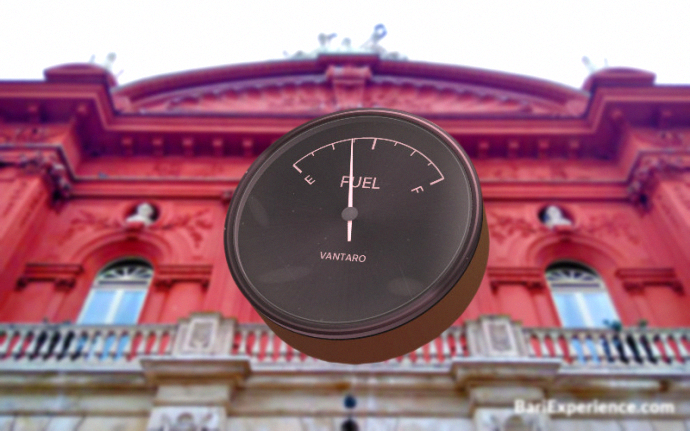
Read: {"value": 0.375}
